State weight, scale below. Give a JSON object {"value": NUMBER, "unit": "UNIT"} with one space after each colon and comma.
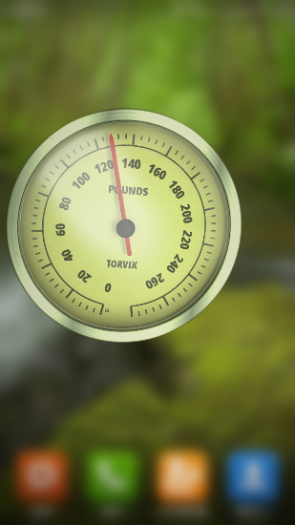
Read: {"value": 128, "unit": "lb"}
